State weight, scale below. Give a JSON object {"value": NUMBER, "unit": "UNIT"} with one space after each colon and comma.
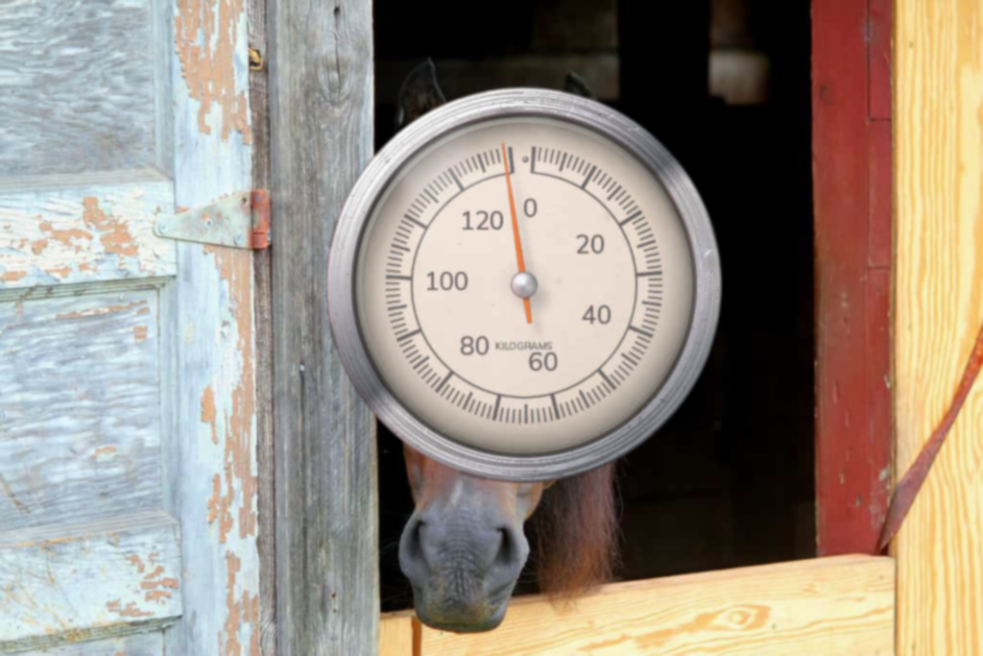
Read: {"value": 129, "unit": "kg"}
